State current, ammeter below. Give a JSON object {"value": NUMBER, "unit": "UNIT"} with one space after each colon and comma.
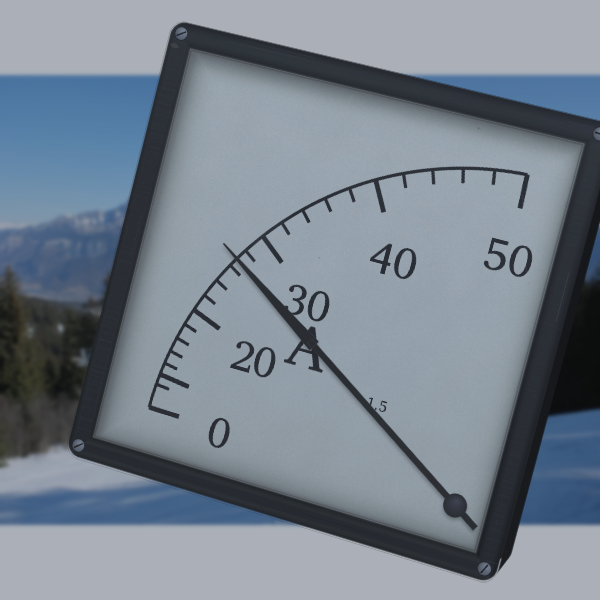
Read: {"value": 27, "unit": "A"}
